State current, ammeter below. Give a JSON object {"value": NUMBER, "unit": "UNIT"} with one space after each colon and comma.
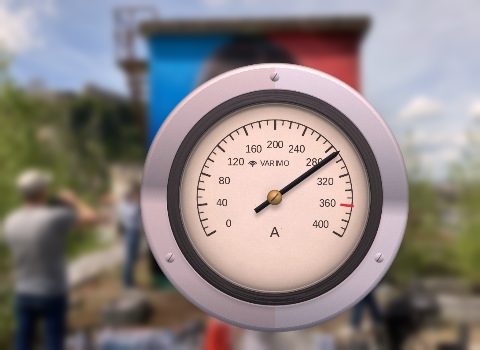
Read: {"value": 290, "unit": "A"}
